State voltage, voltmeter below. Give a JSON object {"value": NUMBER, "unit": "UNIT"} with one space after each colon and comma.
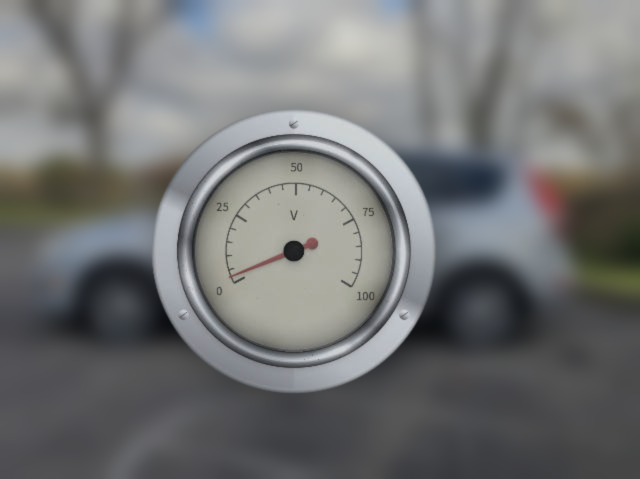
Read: {"value": 2.5, "unit": "V"}
